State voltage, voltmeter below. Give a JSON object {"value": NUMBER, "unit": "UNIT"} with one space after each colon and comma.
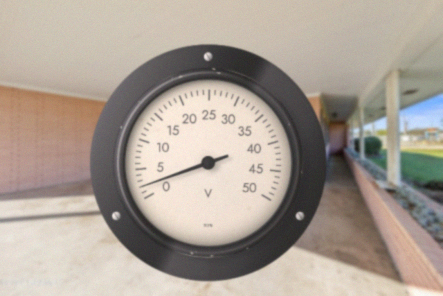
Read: {"value": 2, "unit": "V"}
